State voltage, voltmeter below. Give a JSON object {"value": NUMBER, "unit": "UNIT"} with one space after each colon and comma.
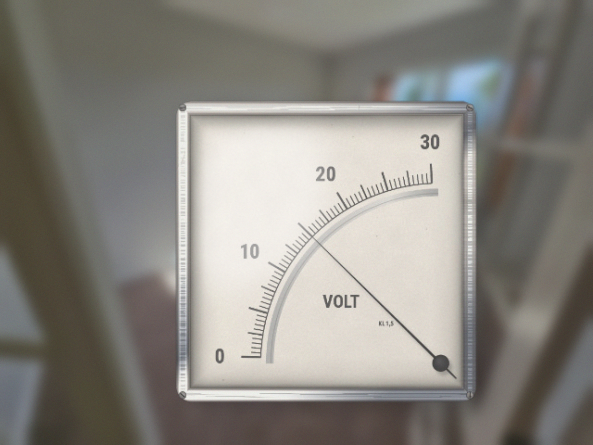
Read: {"value": 15, "unit": "V"}
